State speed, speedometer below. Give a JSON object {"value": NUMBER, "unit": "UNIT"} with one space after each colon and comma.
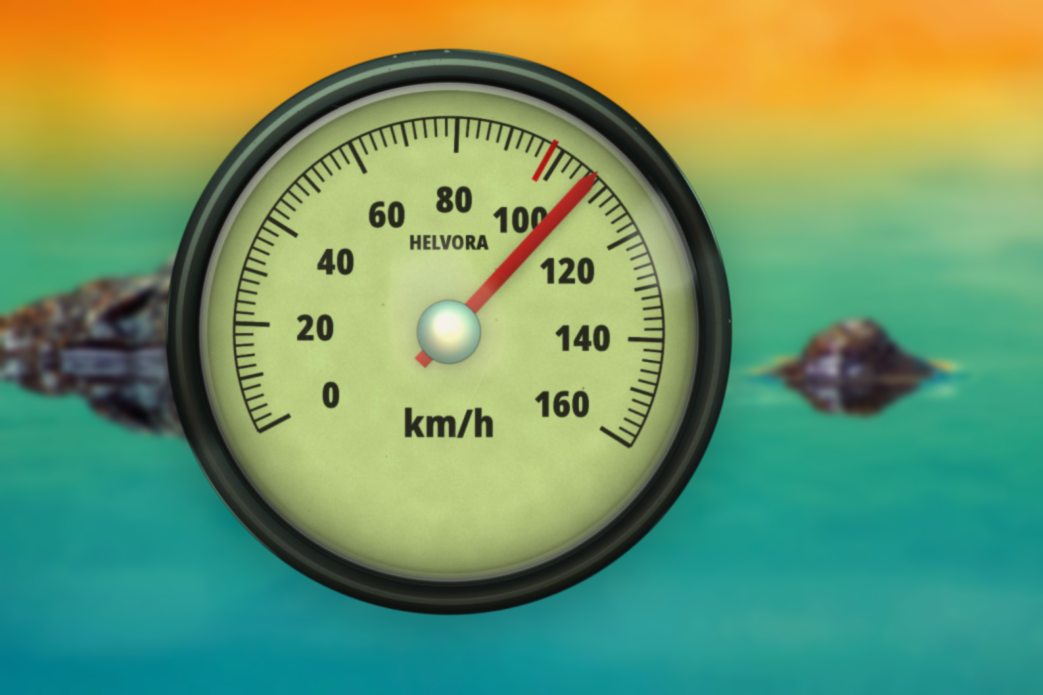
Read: {"value": 107, "unit": "km/h"}
